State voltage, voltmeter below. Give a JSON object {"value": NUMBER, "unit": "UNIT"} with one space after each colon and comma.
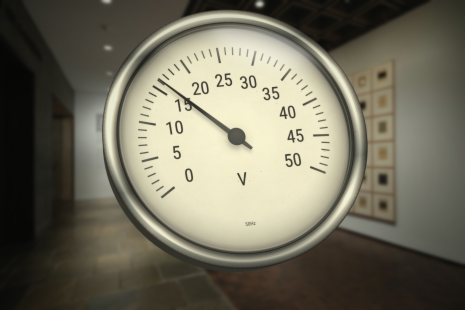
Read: {"value": 16, "unit": "V"}
